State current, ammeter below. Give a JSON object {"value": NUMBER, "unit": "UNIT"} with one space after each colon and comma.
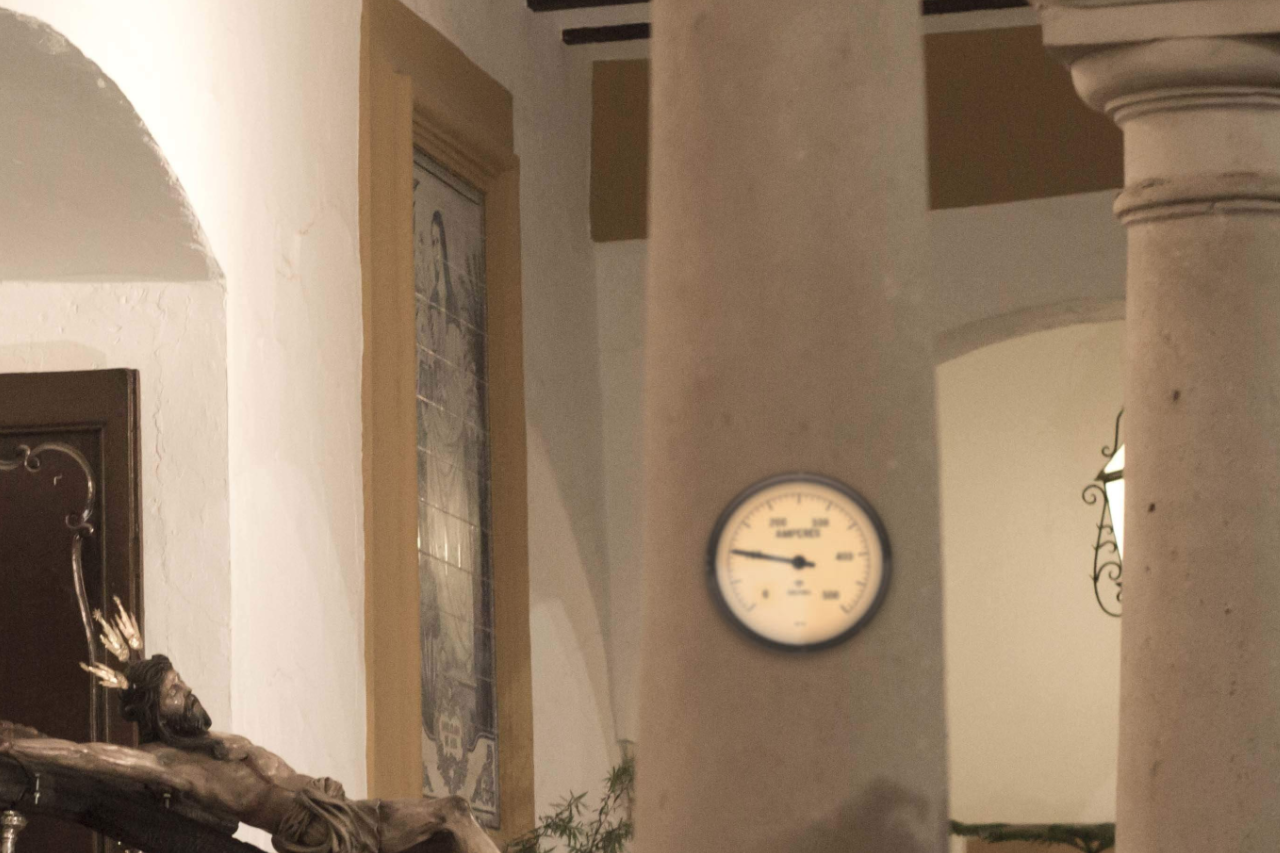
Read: {"value": 100, "unit": "A"}
